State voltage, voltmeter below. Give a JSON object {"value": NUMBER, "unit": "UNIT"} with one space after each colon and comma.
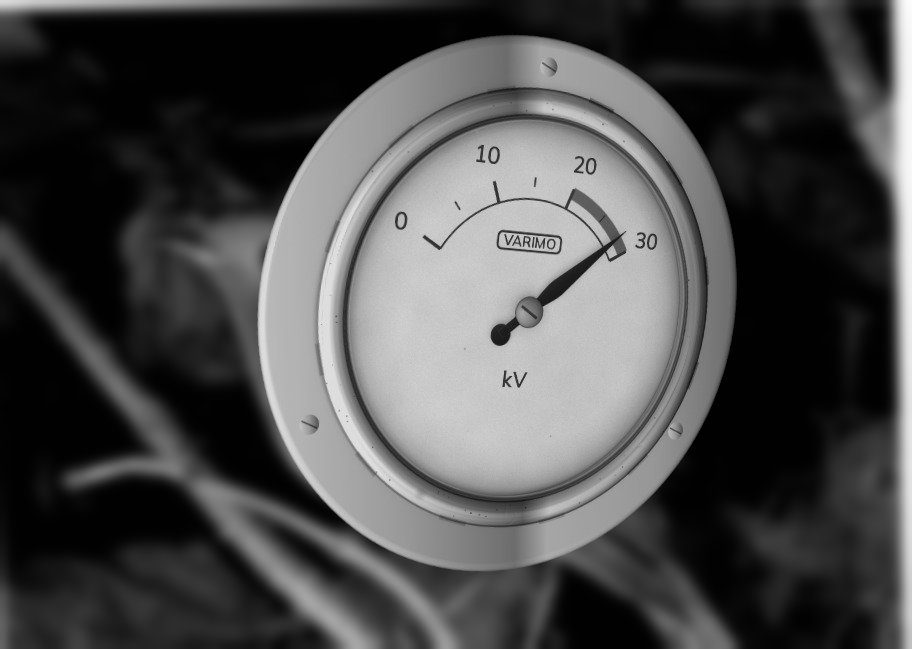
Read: {"value": 27.5, "unit": "kV"}
